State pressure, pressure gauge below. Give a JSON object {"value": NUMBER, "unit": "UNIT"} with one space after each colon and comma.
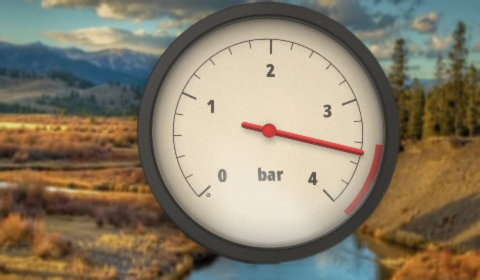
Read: {"value": 3.5, "unit": "bar"}
